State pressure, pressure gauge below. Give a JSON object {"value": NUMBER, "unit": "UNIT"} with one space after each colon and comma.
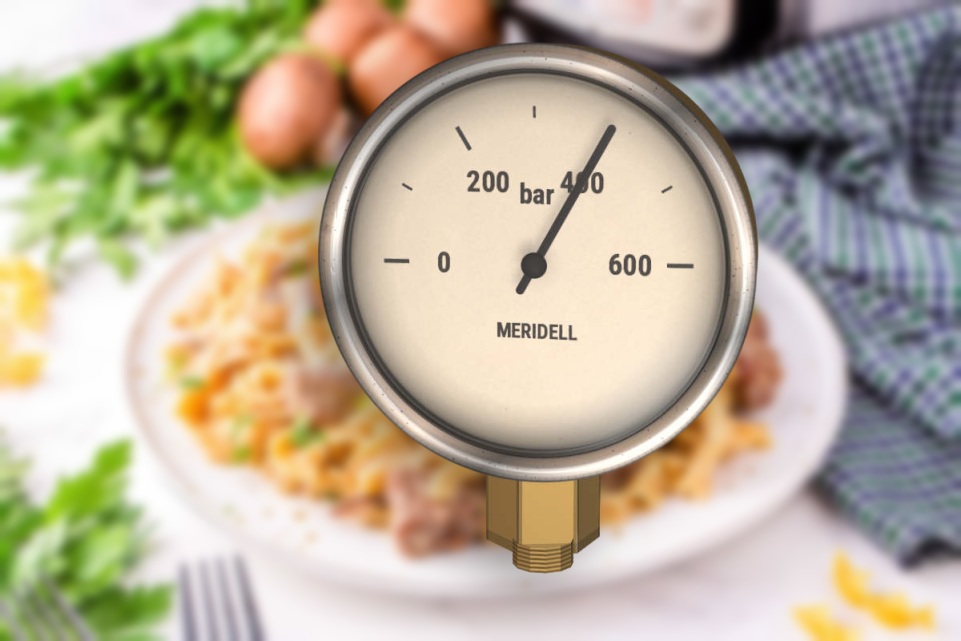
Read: {"value": 400, "unit": "bar"}
